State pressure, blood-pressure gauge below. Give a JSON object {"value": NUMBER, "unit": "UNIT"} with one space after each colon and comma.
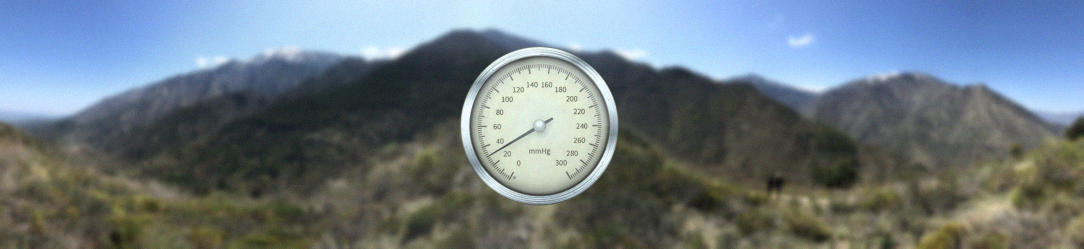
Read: {"value": 30, "unit": "mmHg"}
